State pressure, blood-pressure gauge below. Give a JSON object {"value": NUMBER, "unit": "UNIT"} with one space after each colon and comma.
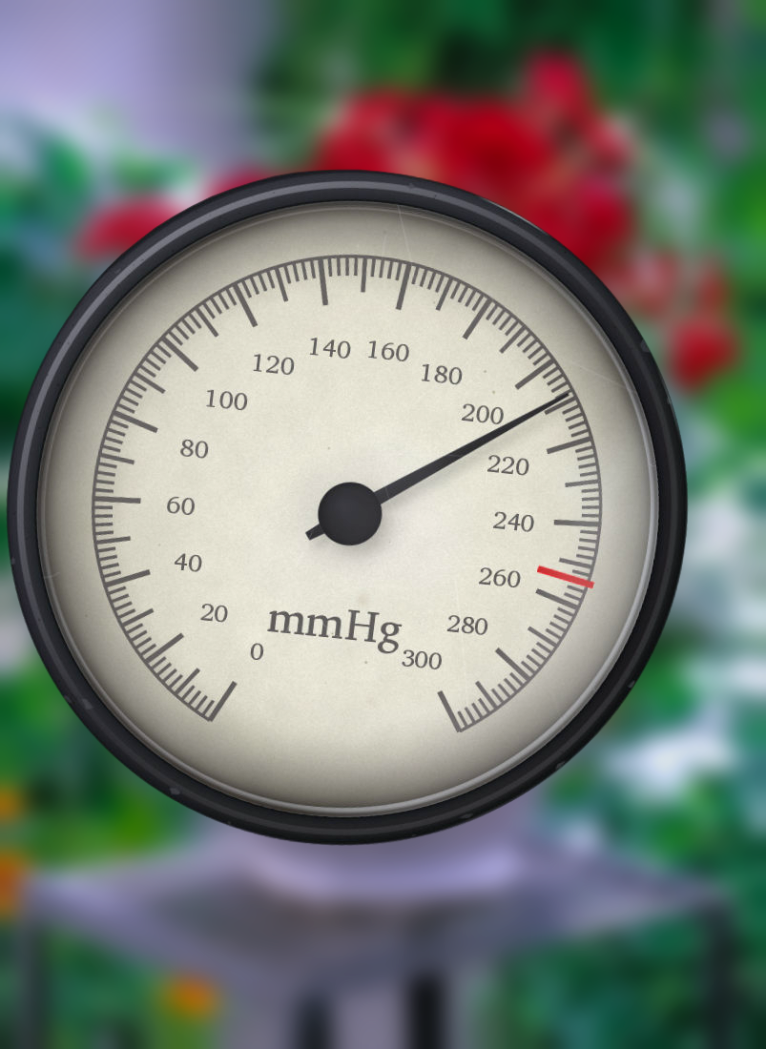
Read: {"value": 208, "unit": "mmHg"}
